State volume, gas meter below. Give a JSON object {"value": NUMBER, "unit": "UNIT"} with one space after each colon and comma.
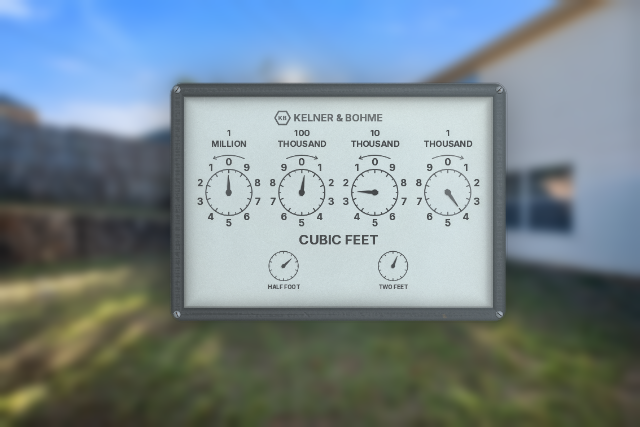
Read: {"value": 2400, "unit": "ft³"}
